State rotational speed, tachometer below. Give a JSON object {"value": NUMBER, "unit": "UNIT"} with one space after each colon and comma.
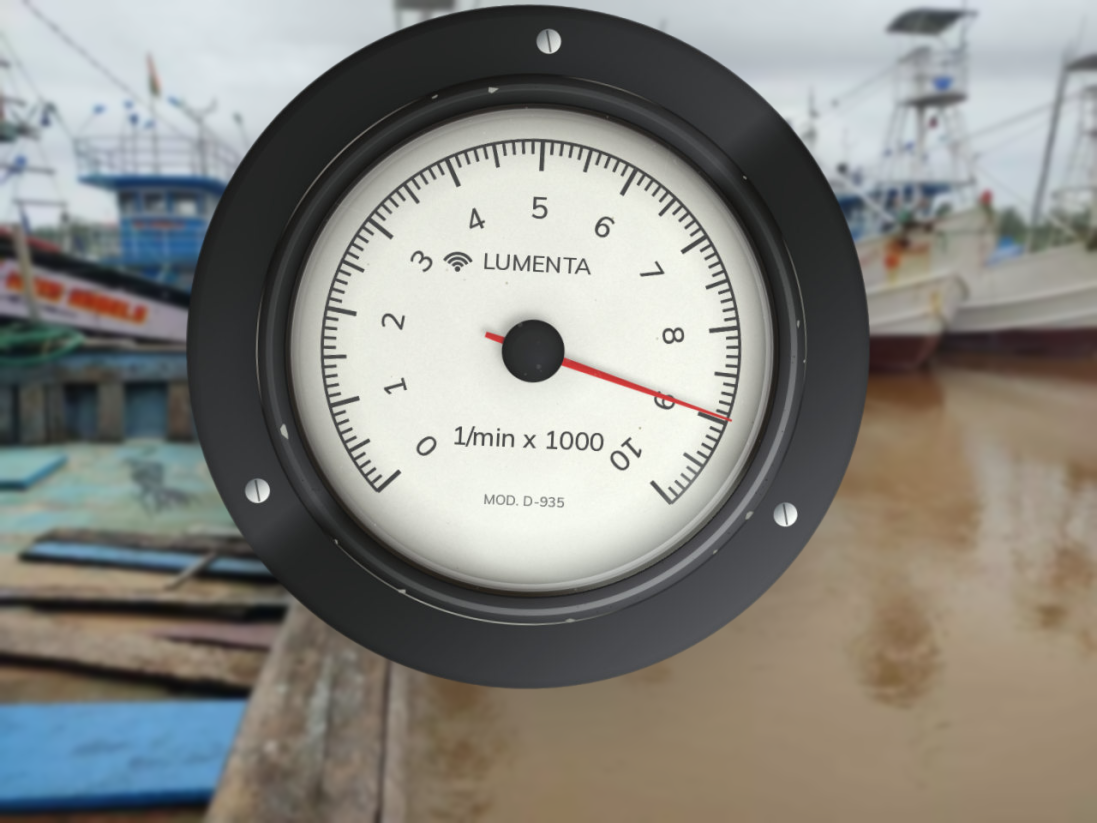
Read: {"value": 8950, "unit": "rpm"}
